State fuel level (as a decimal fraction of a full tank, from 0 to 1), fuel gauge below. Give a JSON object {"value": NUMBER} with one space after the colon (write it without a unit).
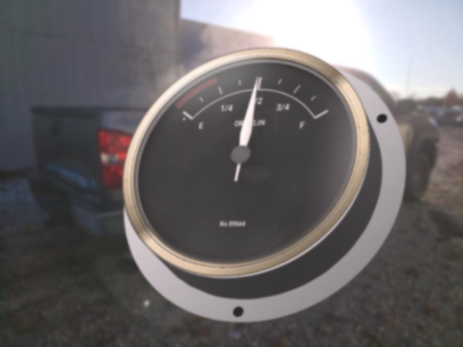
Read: {"value": 0.5}
